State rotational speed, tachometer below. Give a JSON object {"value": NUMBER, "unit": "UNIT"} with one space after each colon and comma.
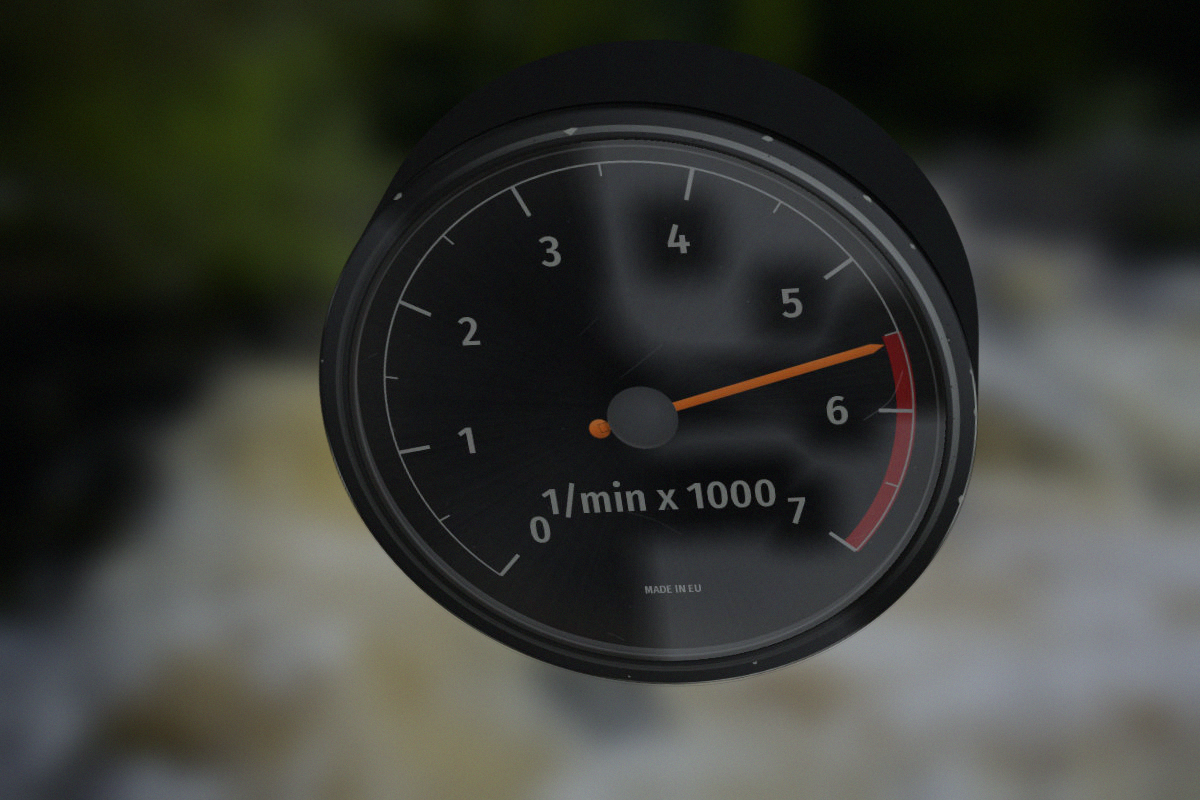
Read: {"value": 5500, "unit": "rpm"}
